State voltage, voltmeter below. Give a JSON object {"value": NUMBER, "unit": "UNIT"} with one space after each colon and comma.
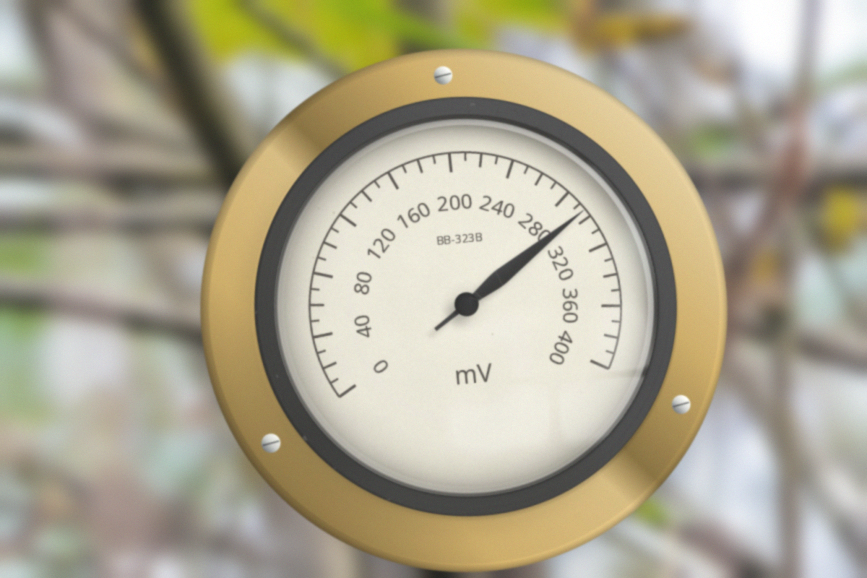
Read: {"value": 295, "unit": "mV"}
